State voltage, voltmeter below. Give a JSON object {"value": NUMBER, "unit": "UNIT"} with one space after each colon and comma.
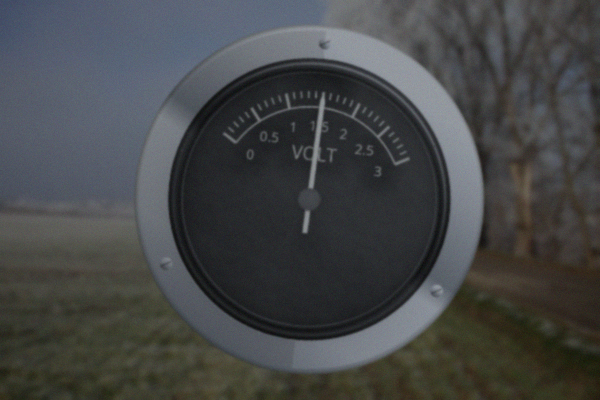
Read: {"value": 1.5, "unit": "V"}
